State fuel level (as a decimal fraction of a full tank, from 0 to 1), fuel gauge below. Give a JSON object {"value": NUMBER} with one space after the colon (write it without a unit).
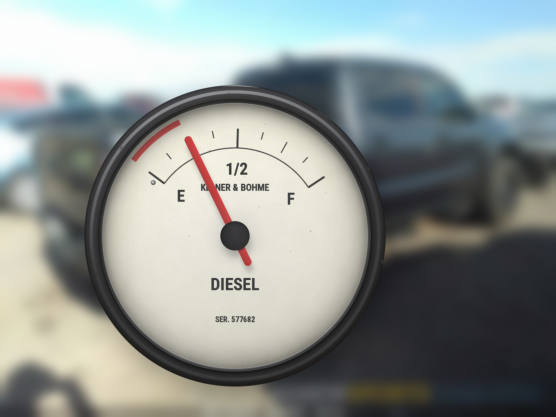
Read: {"value": 0.25}
